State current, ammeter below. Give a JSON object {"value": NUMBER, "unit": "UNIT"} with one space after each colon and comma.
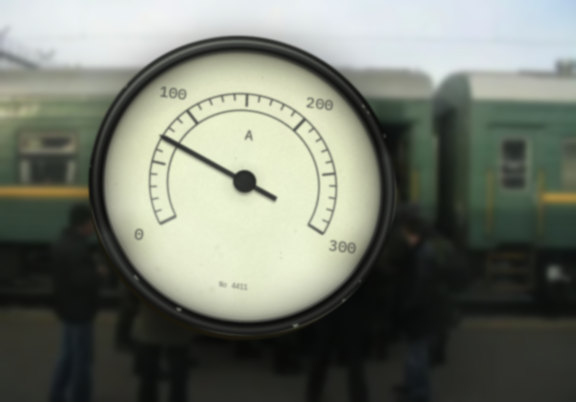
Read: {"value": 70, "unit": "A"}
